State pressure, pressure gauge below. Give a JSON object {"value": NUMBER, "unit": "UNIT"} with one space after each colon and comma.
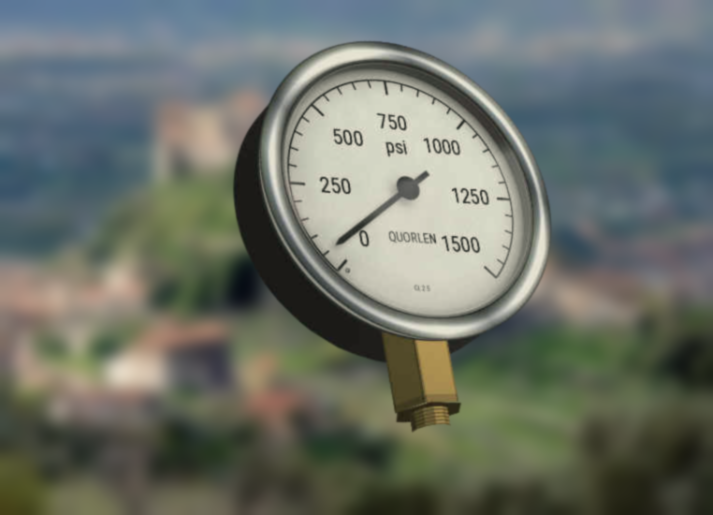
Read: {"value": 50, "unit": "psi"}
